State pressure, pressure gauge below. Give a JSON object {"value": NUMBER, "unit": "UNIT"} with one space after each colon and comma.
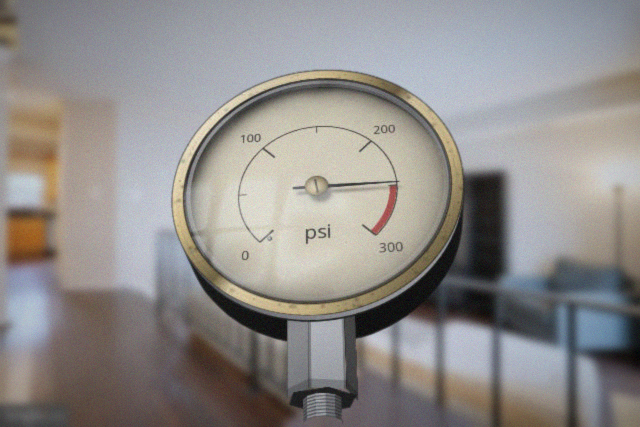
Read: {"value": 250, "unit": "psi"}
